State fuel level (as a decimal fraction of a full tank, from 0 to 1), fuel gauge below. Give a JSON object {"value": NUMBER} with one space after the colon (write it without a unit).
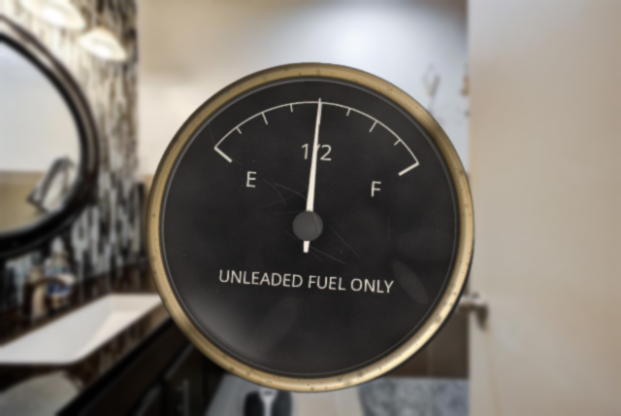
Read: {"value": 0.5}
